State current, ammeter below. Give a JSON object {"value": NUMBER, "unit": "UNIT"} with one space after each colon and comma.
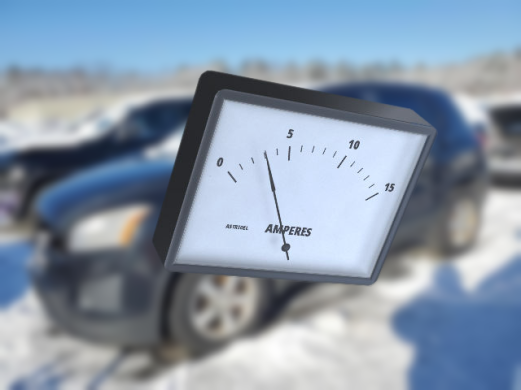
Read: {"value": 3, "unit": "A"}
